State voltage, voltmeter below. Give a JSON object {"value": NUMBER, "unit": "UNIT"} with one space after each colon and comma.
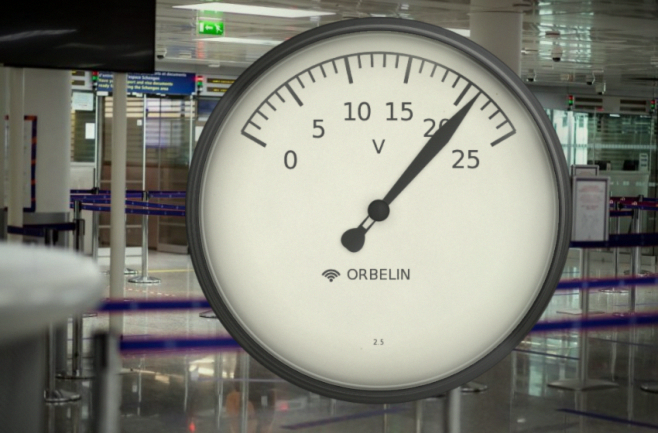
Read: {"value": 21, "unit": "V"}
